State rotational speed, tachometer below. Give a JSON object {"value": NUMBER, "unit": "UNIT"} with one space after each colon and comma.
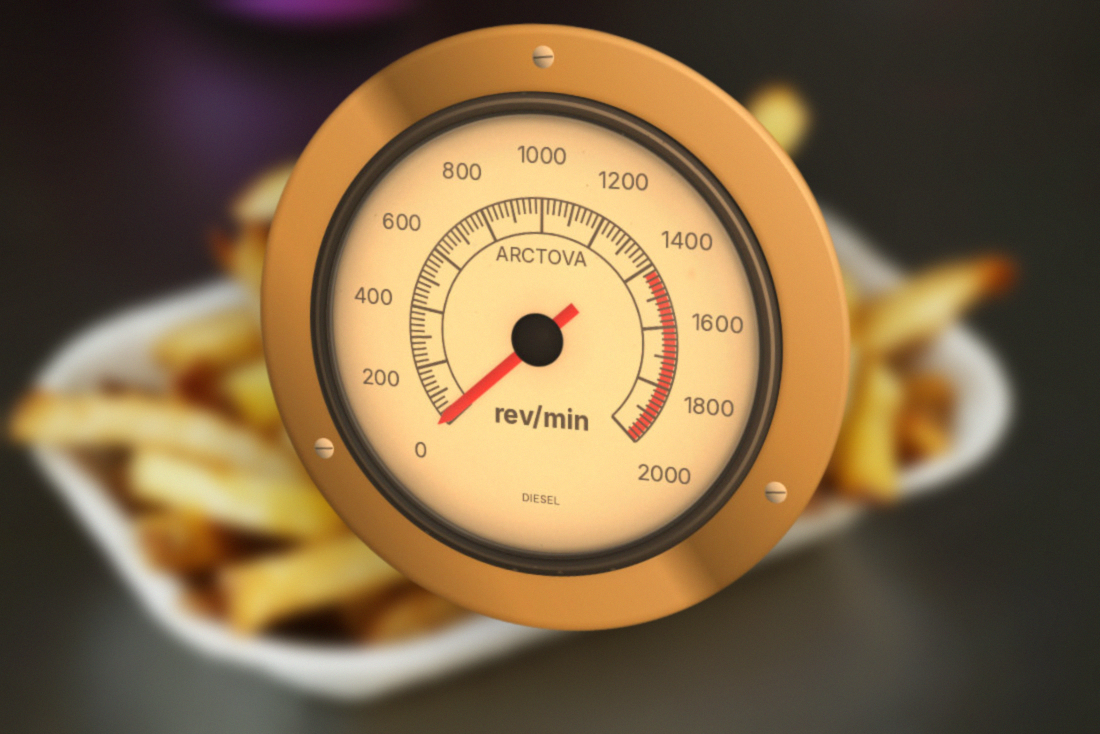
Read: {"value": 20, "unit": "rpm"}
